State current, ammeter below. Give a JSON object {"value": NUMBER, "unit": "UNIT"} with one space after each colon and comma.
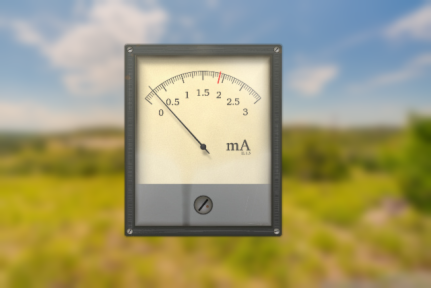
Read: {"value": 0.25, "unit": "mA"}
